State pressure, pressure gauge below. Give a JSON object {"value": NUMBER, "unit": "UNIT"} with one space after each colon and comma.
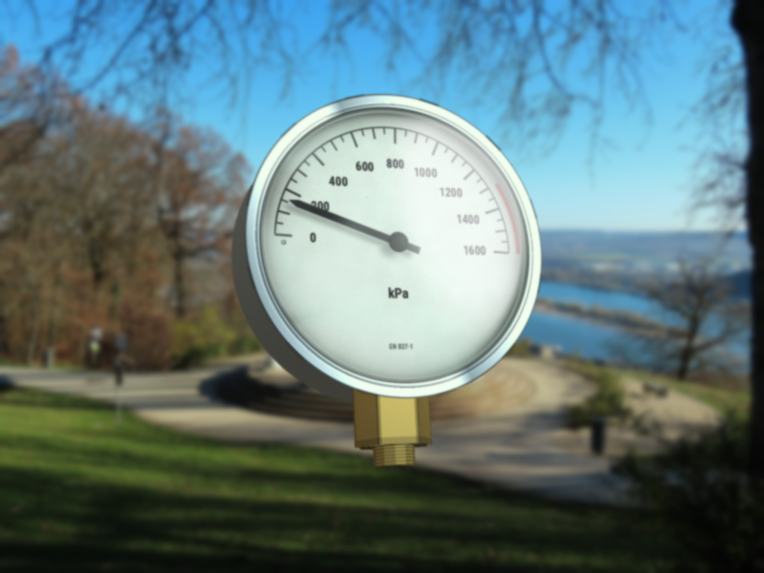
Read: {"value": 150, "unit": "kPa"}
